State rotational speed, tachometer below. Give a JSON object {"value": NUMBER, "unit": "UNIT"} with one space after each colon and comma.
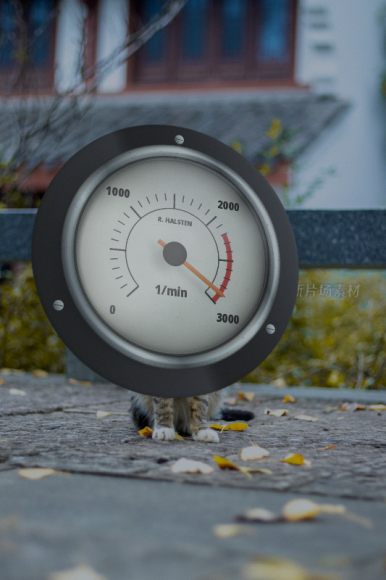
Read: {"value": 2900, "unit": "rpm"}
